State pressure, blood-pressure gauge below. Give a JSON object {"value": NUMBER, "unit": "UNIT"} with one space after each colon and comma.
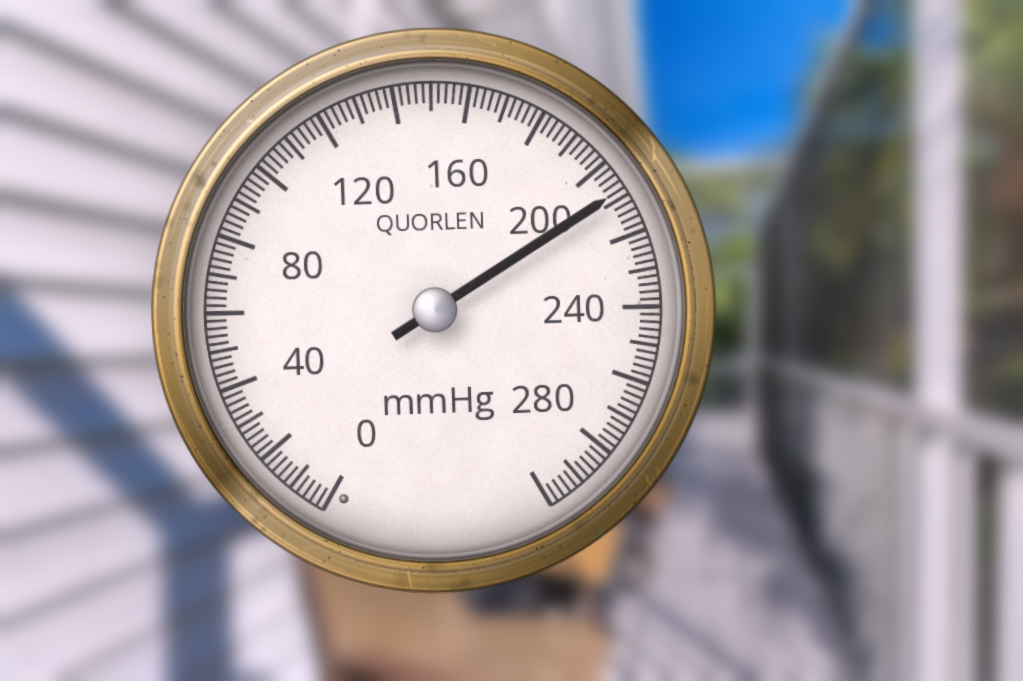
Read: {"value": 208, "unit": "mmHg"}
